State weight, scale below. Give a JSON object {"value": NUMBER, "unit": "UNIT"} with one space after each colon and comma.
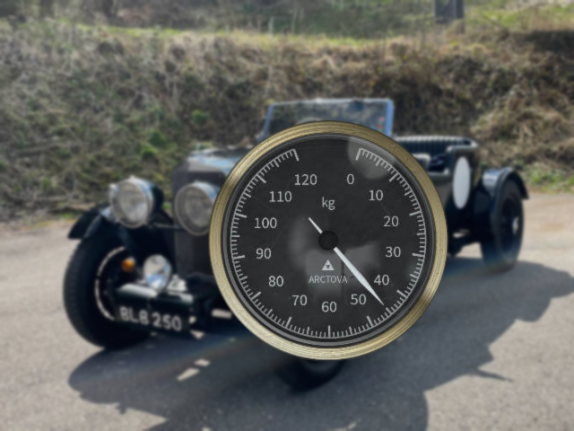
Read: {"value": 45, "unit": "kg"}
